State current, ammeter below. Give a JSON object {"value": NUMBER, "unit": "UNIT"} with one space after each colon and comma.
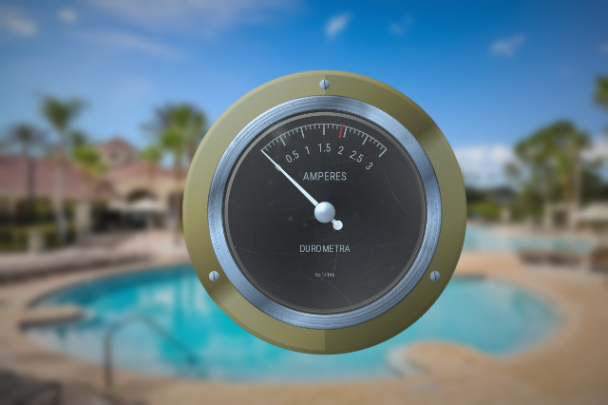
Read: {"value": 0, "unit": "A"}
